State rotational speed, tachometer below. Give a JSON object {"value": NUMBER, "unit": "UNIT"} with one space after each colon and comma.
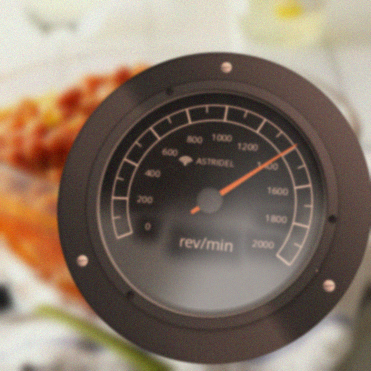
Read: {"value": 1400, "unit": "rpm"}
